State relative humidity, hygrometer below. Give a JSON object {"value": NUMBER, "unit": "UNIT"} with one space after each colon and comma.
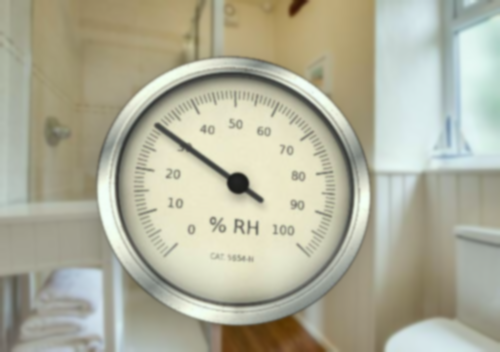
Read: {"value": 30, "unit": "%"}
